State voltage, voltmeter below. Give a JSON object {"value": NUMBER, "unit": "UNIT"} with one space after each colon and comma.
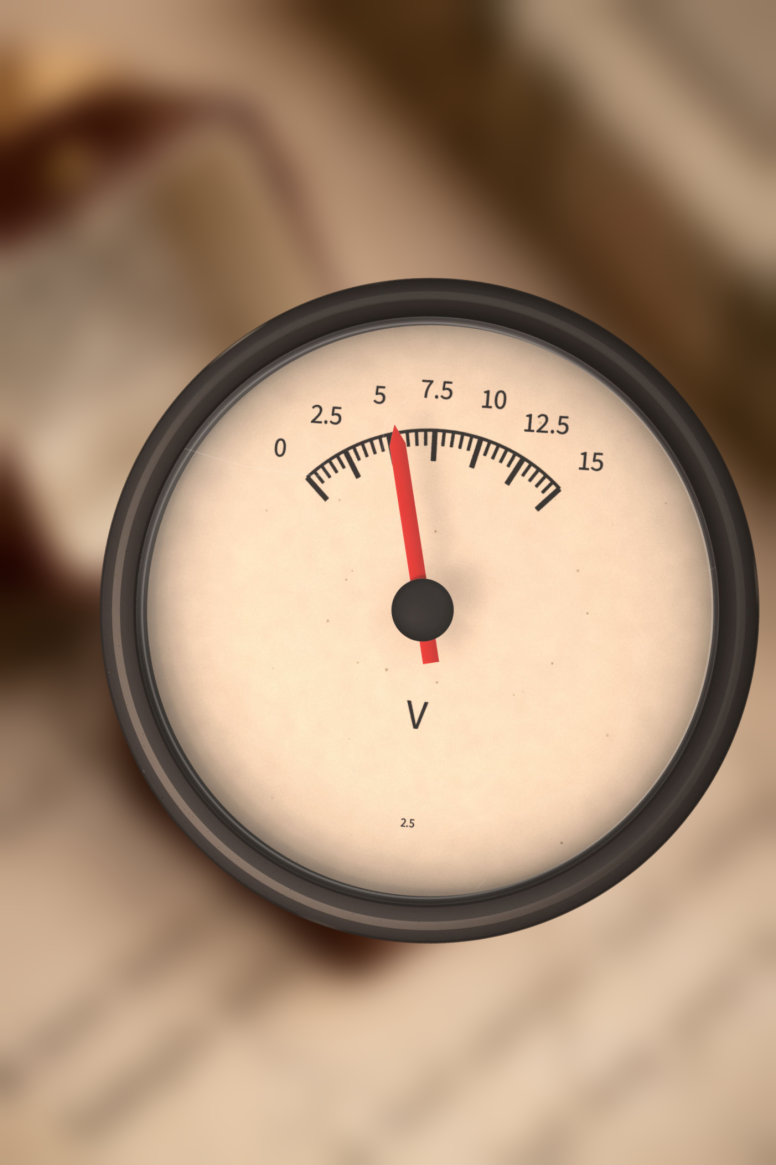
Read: {"value": 5.5, "unit": "V"}
